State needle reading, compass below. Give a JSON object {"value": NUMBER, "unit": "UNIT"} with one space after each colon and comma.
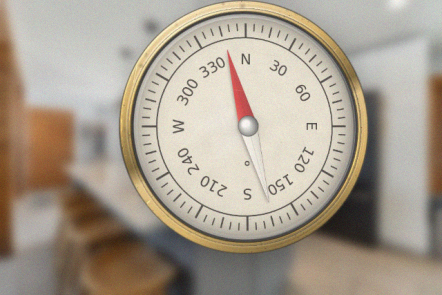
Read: {"value": 345, "unit": "°"}
